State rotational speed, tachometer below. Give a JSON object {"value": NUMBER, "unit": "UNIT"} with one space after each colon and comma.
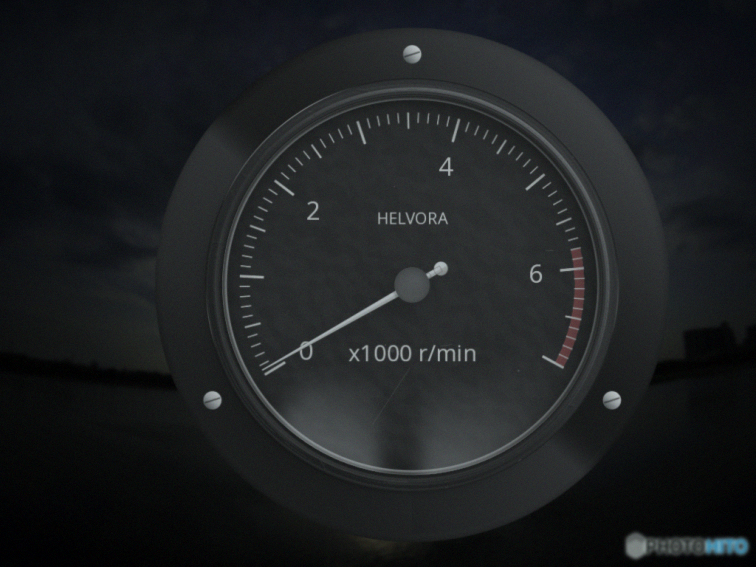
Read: {"value": 50, "unit": "rpm"}
